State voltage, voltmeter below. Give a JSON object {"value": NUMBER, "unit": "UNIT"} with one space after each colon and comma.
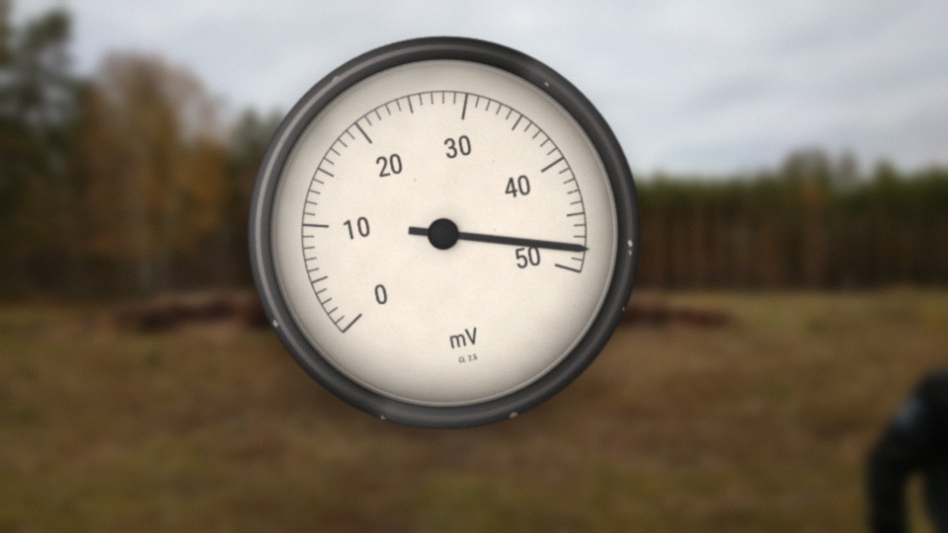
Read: {"value": 48, "unit": "mV"}
